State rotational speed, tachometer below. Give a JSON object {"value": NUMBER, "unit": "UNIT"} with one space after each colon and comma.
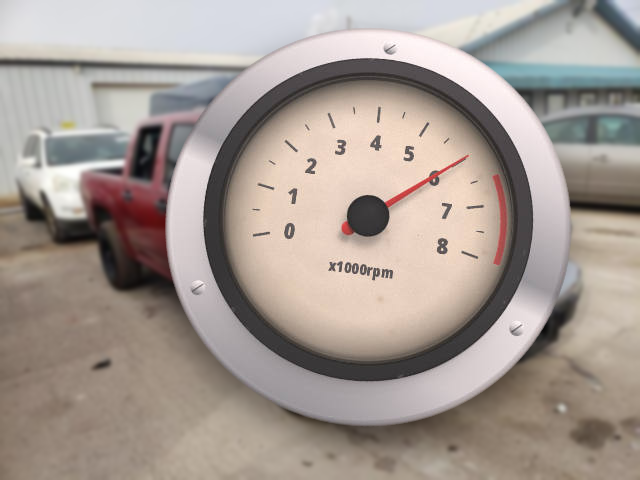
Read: {"value": 6000, "unit": "rpm"}
